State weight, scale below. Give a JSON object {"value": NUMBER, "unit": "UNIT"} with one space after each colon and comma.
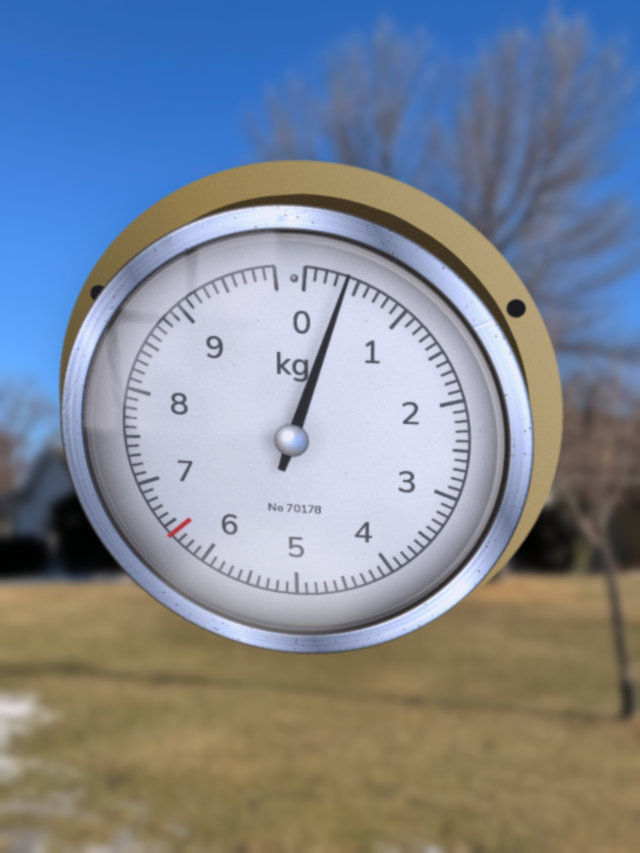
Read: {"value": 0.4, "unit": "kg"}
